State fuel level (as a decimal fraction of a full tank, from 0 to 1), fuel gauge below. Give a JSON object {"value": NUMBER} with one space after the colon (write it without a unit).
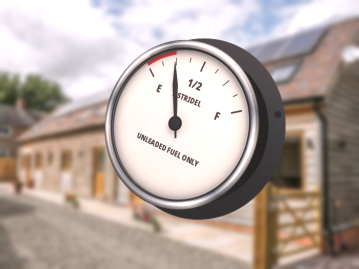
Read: {"value": 0.25}
